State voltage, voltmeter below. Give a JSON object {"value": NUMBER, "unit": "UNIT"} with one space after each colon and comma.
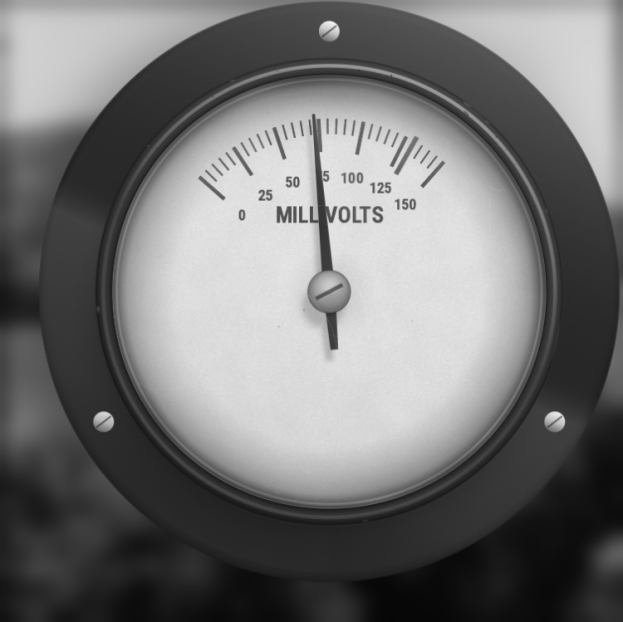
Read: {"value": 72.5, "unit": "mV"}
